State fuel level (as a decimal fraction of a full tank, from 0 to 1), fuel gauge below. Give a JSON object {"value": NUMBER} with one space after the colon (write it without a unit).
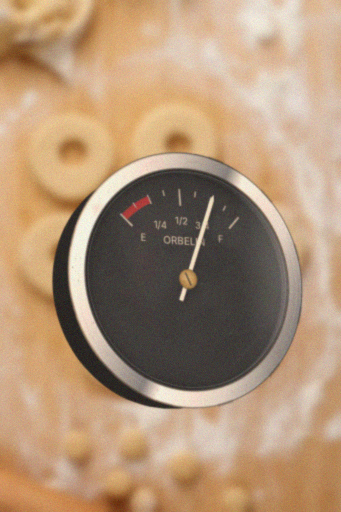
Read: {"value": 0.75}
